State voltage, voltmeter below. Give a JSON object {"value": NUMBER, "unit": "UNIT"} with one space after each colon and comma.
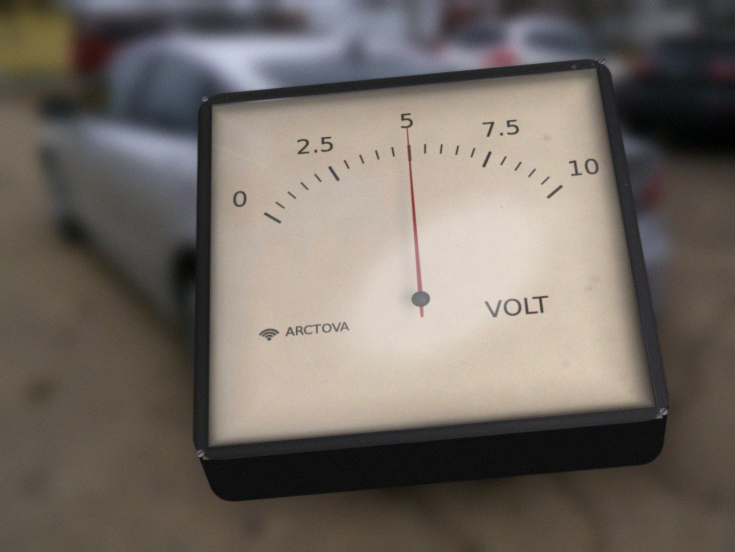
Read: {"value": 5, "unit": "V"}
